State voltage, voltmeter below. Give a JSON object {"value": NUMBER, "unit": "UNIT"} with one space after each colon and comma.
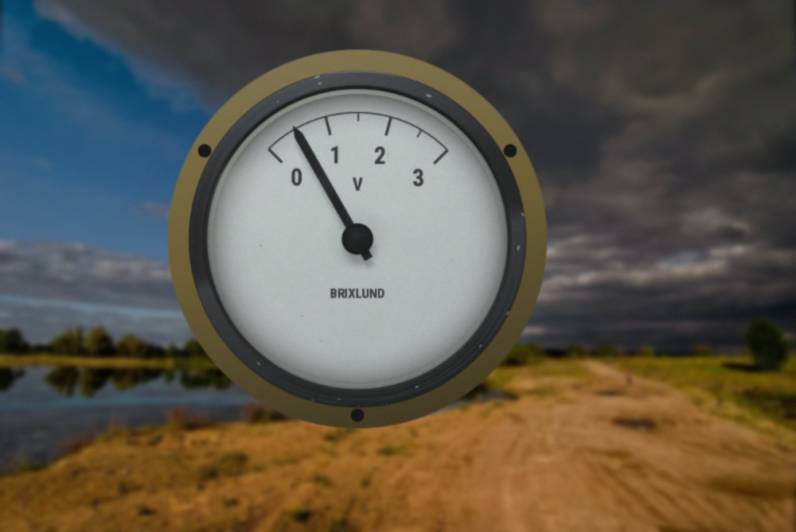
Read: {"value": 0.5, "unit": "V"}
